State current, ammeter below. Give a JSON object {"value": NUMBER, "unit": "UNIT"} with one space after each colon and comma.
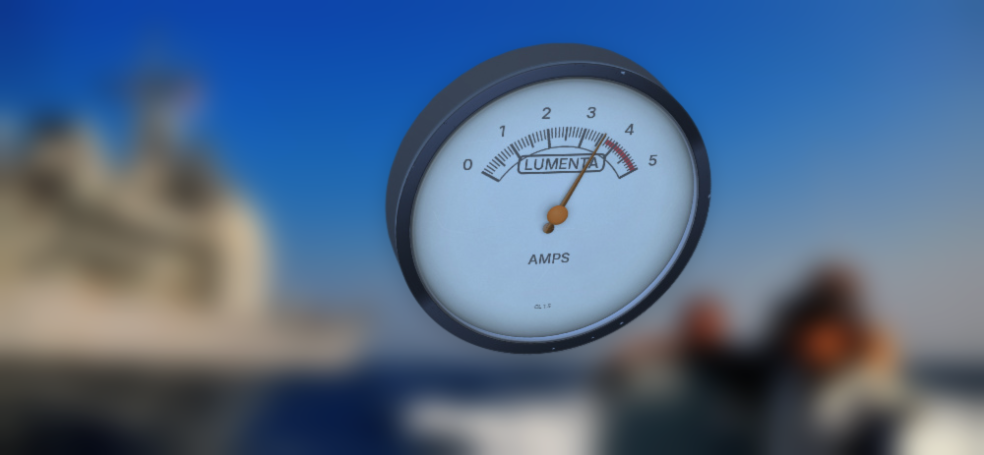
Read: {"value": 3.5, "unit": "A"}
